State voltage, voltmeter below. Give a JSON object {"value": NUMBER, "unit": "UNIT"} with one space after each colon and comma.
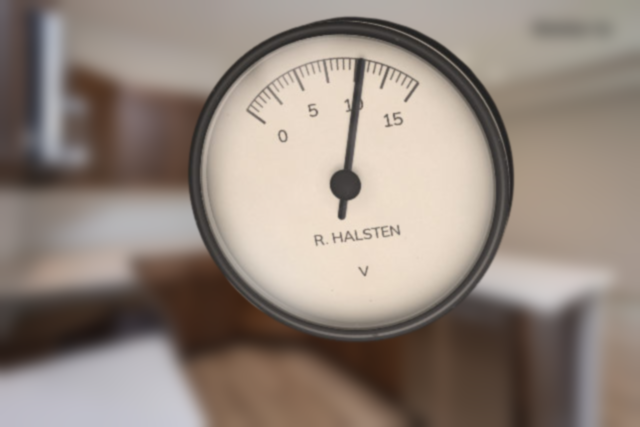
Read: {"value": 10.5, "unit": "V"}
